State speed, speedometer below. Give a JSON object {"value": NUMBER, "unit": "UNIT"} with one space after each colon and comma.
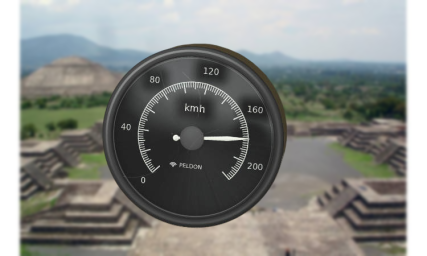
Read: {"value": 180, "unit": "km/h"}
